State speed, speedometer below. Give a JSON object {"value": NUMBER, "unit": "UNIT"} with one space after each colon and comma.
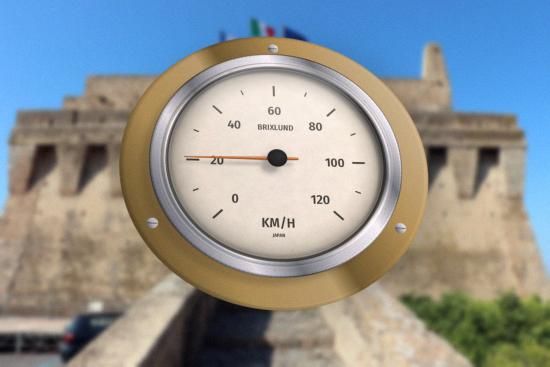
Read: {"value": 20, "unit": "km/h"}
